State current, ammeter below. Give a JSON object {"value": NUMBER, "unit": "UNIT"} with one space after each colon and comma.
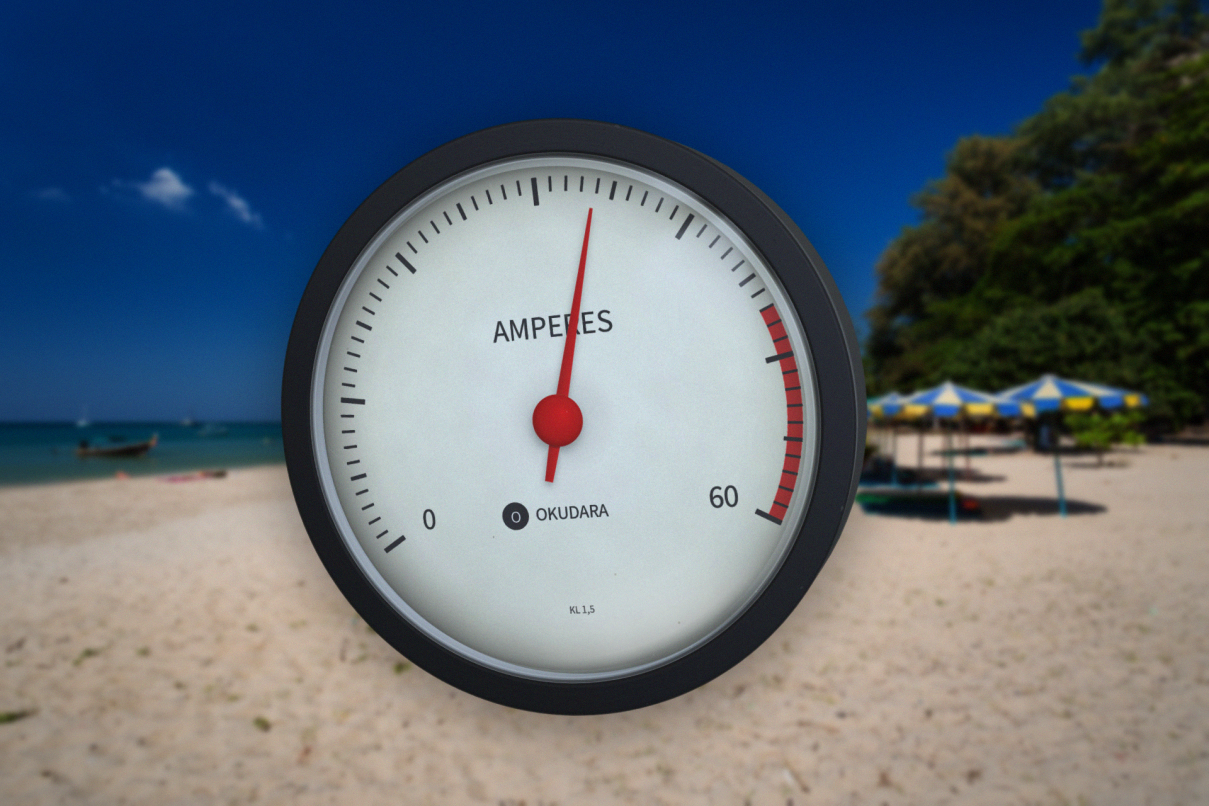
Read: {"value": 34, "unit": "A"}
